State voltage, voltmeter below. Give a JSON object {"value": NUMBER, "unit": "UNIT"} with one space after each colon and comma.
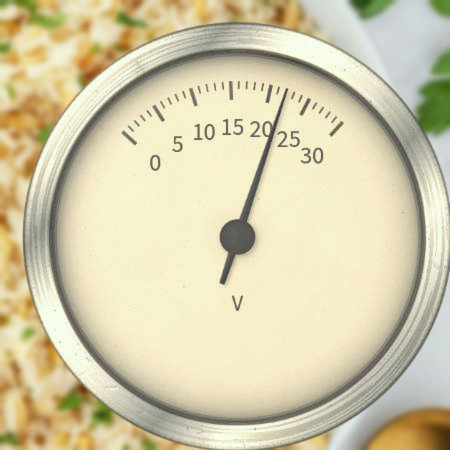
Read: {"value": 22, "unit": "V"}
